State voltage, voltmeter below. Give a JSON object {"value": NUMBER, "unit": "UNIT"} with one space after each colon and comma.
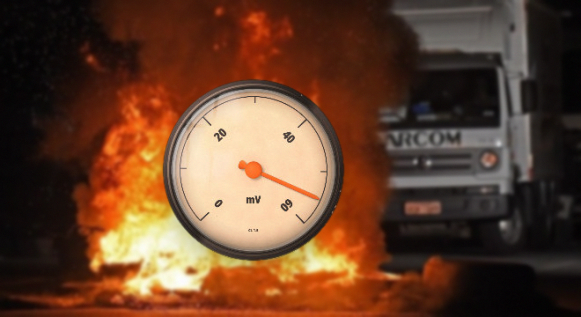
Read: {"value": 55, "unit": "mV"}
